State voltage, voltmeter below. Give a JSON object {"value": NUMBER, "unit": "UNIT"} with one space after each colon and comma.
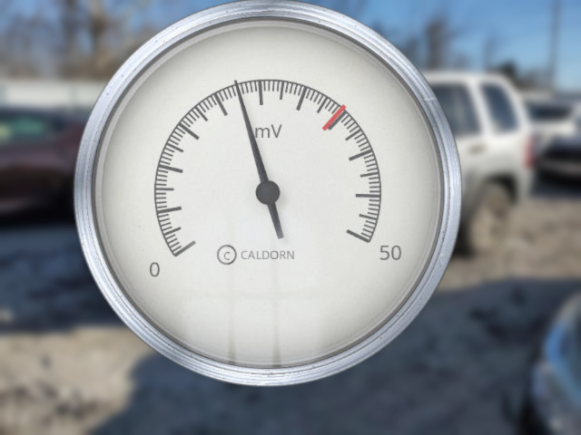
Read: {"value": 22.5, "unit": "mV"}
